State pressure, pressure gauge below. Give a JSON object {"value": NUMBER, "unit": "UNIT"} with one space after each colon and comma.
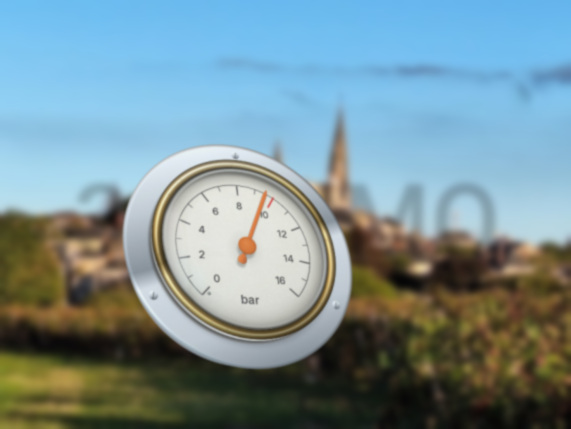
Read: {"value": 9.5, "unit": "bar"}
